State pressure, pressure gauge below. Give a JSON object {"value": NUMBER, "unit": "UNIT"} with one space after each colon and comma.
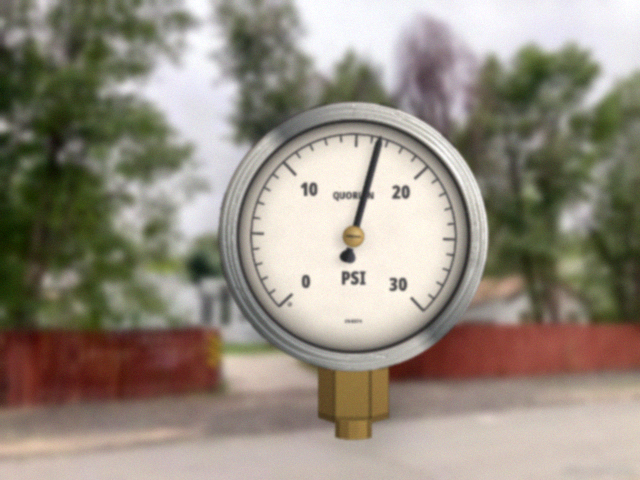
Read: {"value": 16.5, "unit": "psi"}
